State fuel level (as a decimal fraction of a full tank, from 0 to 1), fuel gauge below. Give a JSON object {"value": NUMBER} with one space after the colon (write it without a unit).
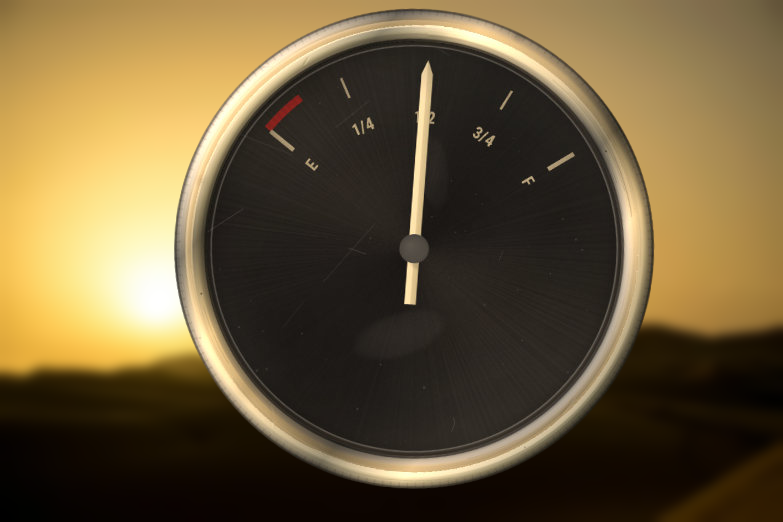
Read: {"value": 0.5}
